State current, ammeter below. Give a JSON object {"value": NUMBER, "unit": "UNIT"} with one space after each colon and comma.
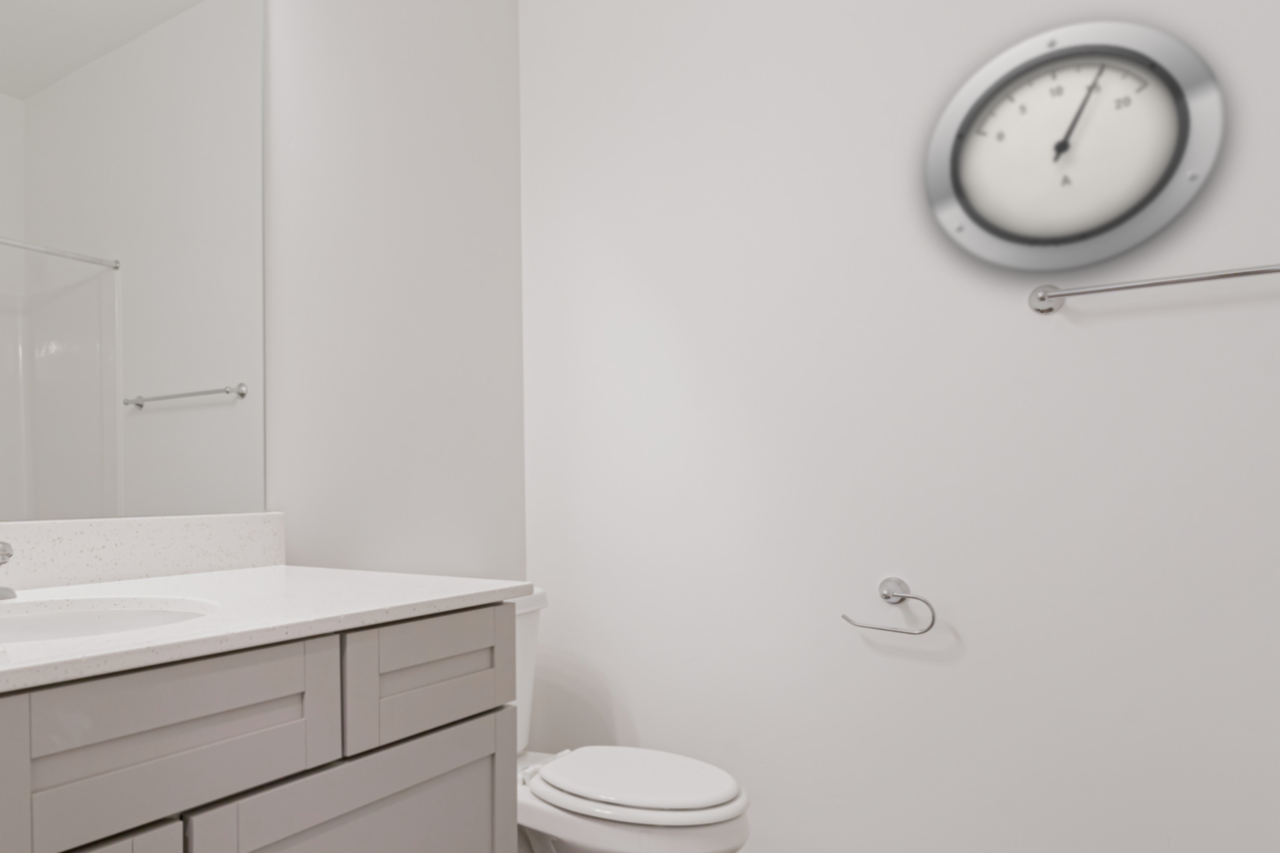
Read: {"value": 15, "unit": "A"}
